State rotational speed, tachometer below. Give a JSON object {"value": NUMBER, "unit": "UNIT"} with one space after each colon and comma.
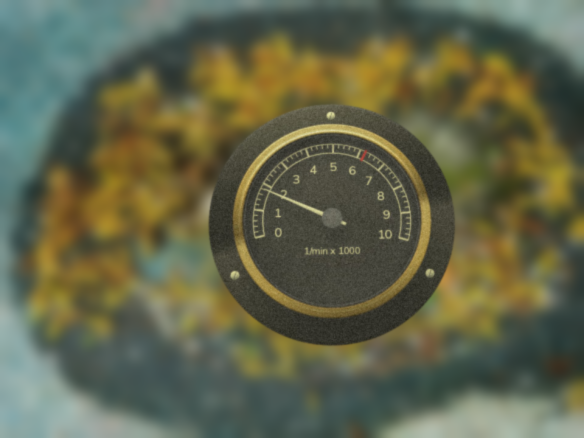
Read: {"value": 1800, "unit": "rpm"}
